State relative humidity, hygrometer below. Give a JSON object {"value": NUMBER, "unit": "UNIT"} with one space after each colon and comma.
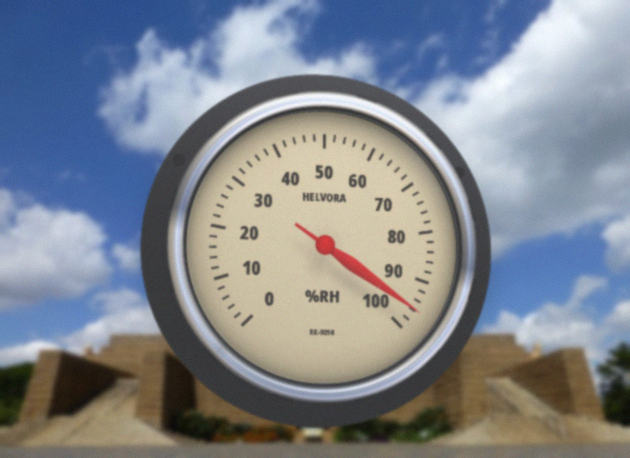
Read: {"value": 96, "unit": "%"}
